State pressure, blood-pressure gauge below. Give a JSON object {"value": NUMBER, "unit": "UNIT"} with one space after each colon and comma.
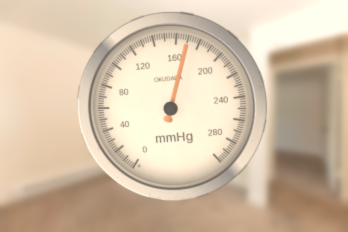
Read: {"value": 170, "unit": "mmHg"}
